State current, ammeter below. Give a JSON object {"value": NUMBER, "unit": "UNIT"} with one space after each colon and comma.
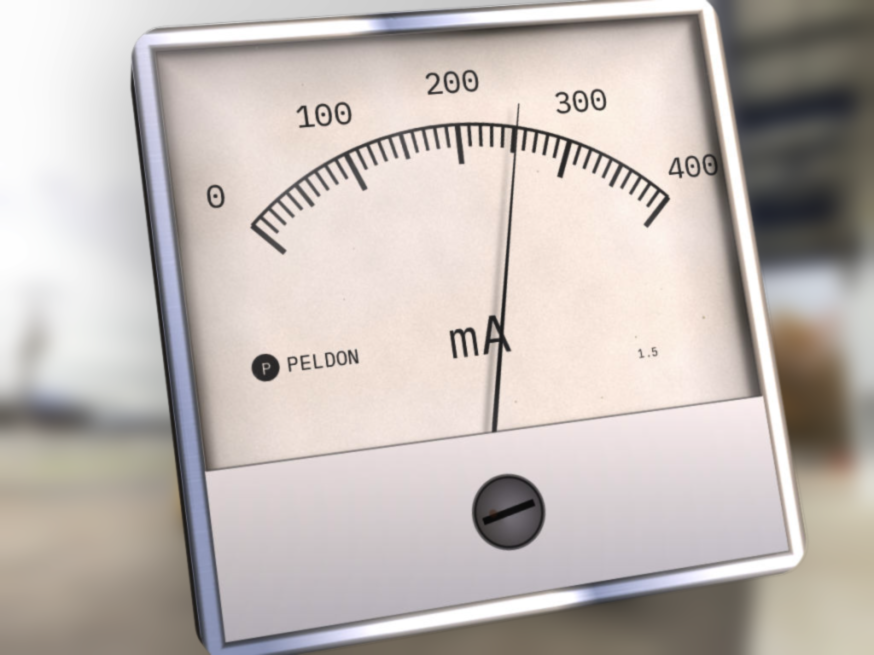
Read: {"value": 250, "unit": "mA"}
